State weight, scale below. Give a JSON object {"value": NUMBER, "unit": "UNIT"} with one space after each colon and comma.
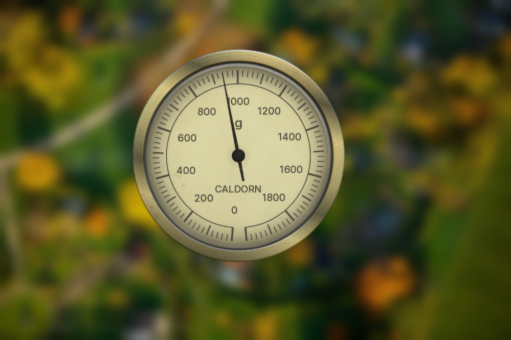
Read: {"value": 940, "unit": "g"}
